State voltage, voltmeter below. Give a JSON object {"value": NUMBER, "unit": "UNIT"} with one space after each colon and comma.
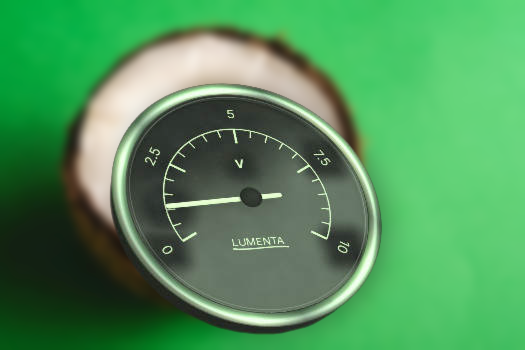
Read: {"value": 1, "unit": "V"}
